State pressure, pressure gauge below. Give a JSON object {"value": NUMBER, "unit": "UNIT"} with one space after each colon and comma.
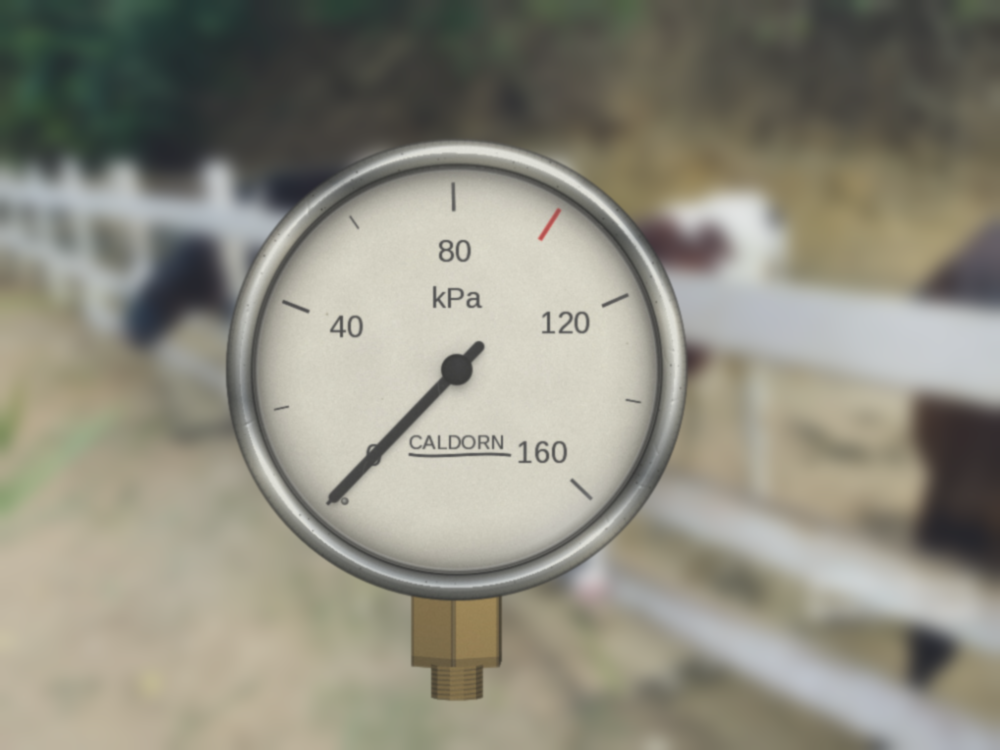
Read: {"value": 0, "unit": "kPa"}
